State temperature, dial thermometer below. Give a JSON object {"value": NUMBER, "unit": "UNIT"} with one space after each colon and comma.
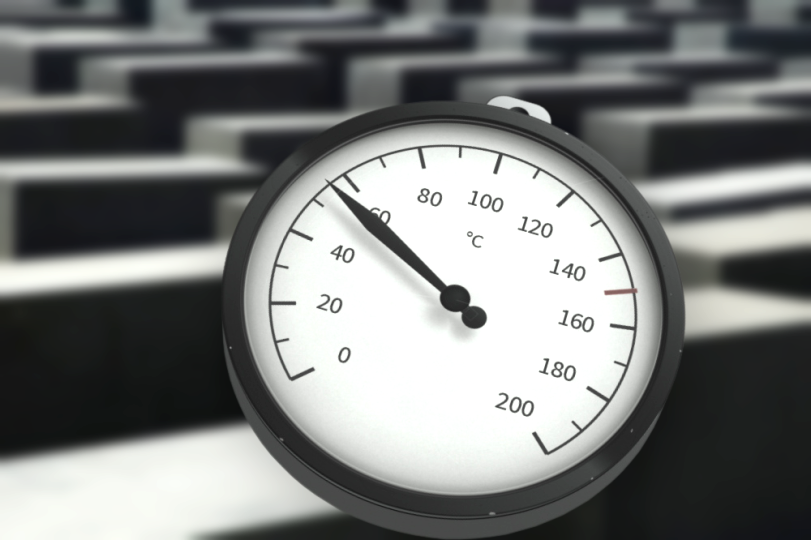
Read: {"value": 55, "unit": "°C"}
